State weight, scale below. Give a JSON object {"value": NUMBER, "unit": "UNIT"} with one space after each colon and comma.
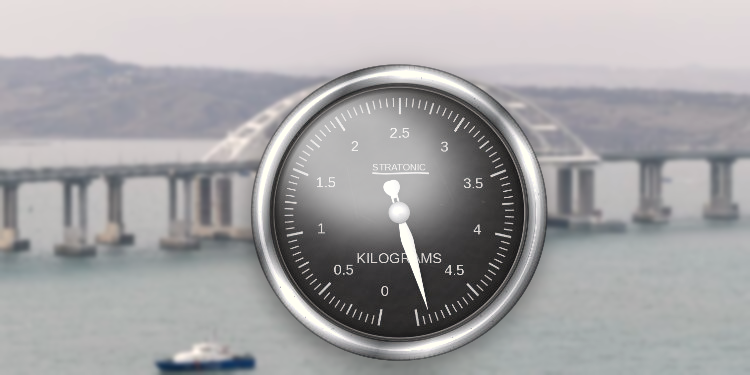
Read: {"value": 4.9, "unit": "kg"}
